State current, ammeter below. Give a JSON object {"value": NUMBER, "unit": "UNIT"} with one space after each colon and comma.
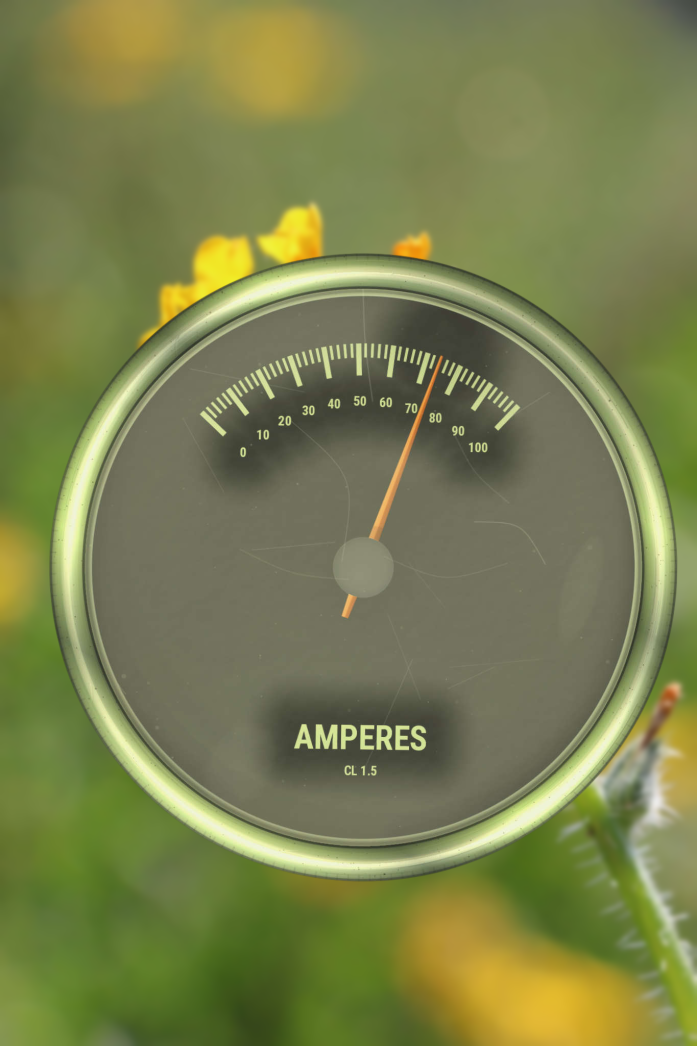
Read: {"value": 74, "unit": "A"}
